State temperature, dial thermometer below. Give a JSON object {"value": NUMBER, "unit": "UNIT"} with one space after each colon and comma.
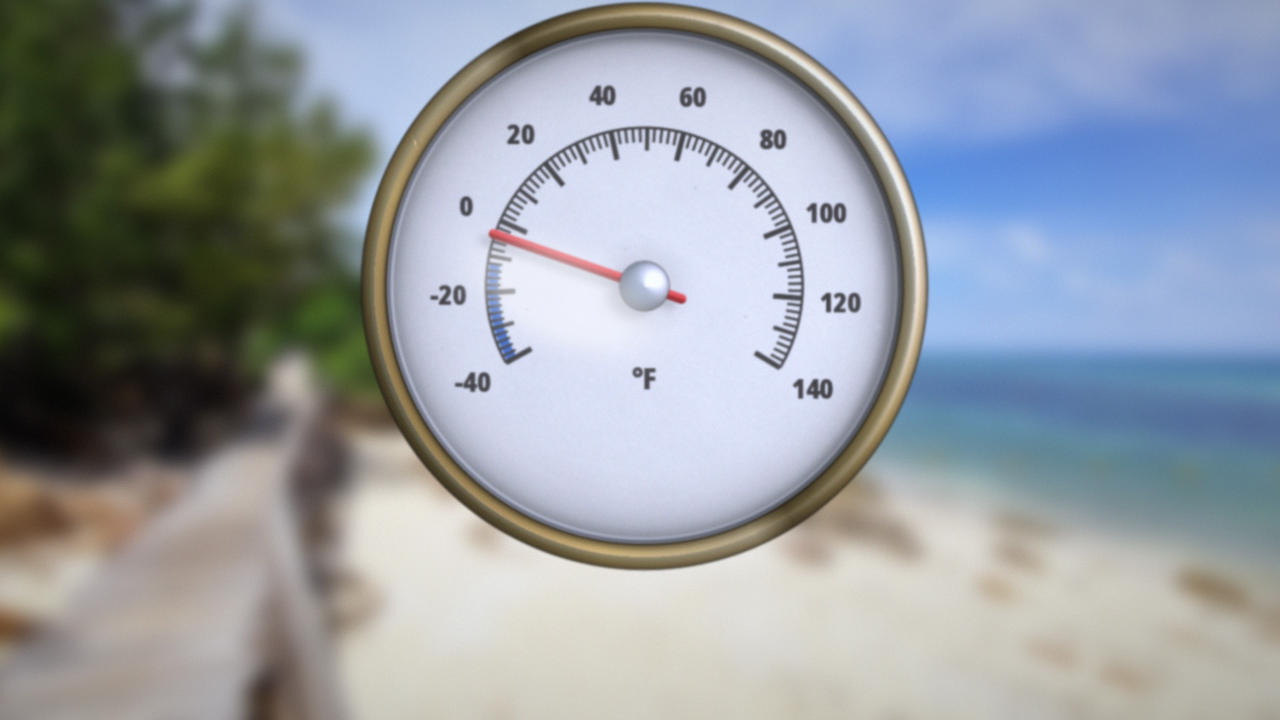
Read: {"value": -4, "unit": "°F"}
